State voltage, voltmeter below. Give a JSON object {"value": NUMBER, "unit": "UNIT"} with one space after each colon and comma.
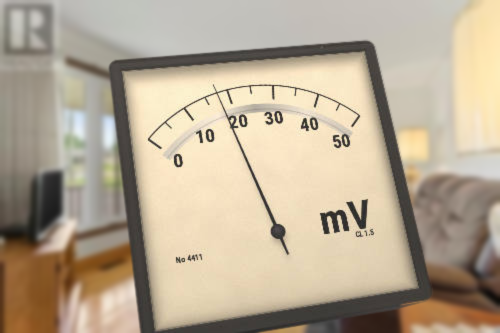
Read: {"value": 17.5, "unit": "mV"}
